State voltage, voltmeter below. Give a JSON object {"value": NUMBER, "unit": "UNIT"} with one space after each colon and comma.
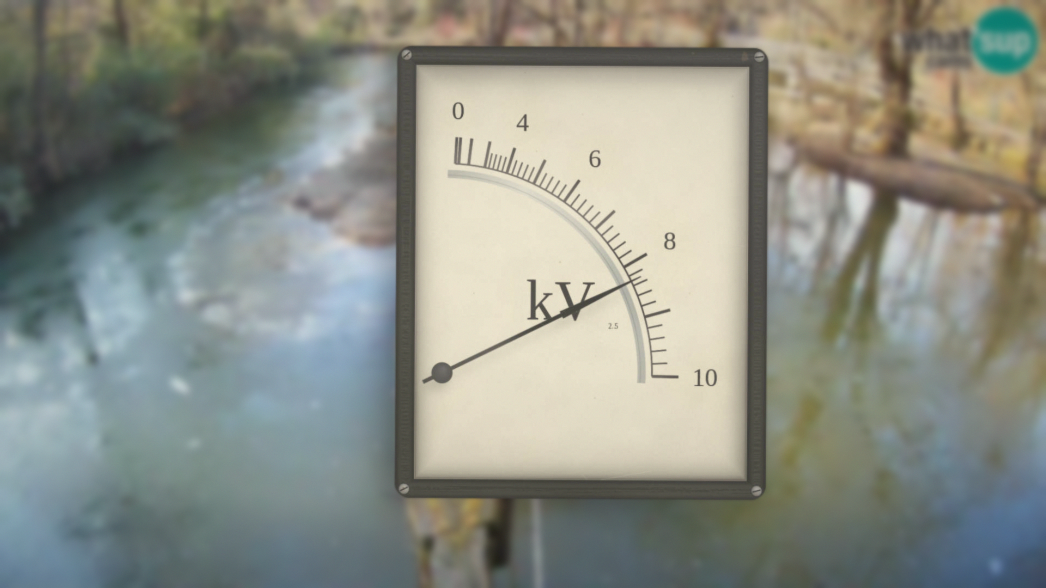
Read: {"value": 8.3, "unit": "kV"}
